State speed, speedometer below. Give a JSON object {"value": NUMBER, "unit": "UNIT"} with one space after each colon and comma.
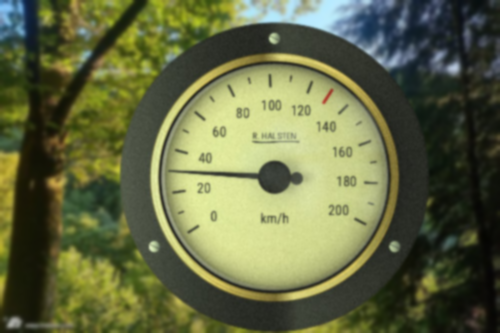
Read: {"value": 30, "unit": "km/h"}
